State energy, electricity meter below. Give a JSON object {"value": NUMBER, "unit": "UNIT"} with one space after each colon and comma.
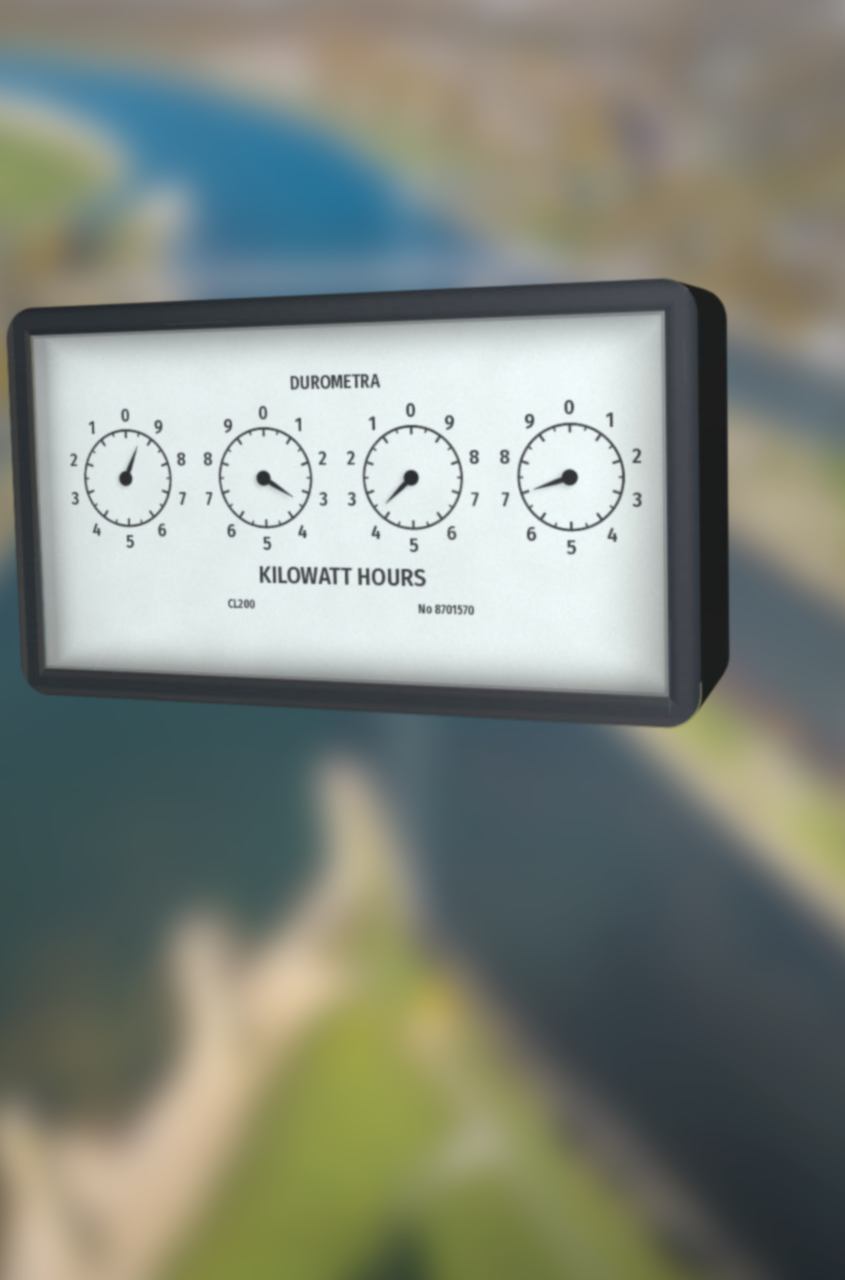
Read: {"value": 9337, "unit": "kWh"}
